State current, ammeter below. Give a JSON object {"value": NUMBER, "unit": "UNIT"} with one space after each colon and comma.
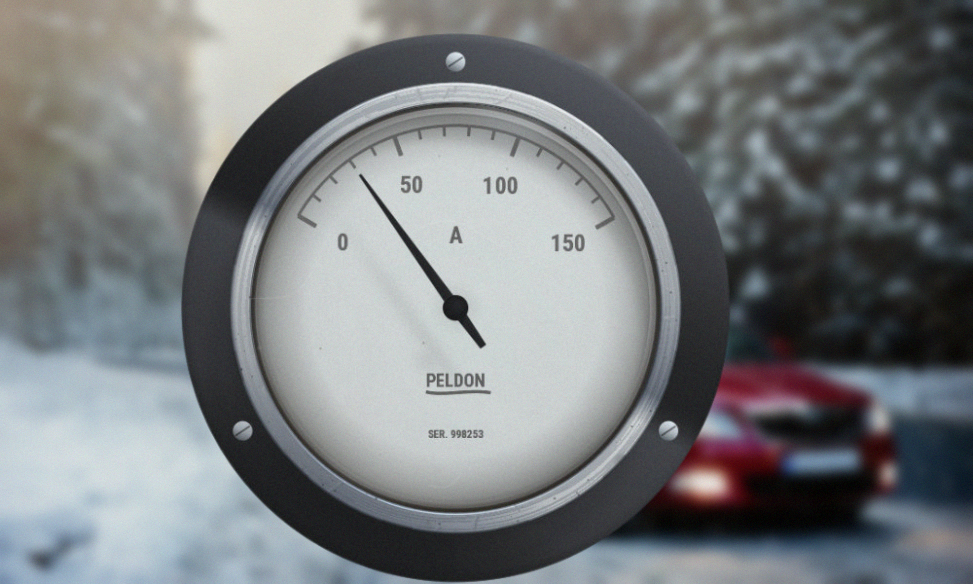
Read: {"value": 30, "unit": "A"}
